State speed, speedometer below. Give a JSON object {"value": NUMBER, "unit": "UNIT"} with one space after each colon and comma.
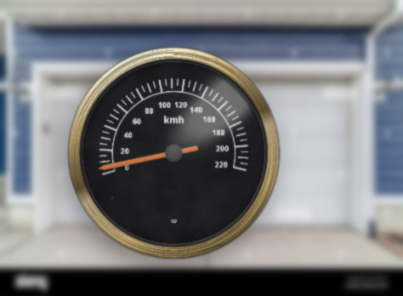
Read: {"value": 5, "unit": "km/h"}
